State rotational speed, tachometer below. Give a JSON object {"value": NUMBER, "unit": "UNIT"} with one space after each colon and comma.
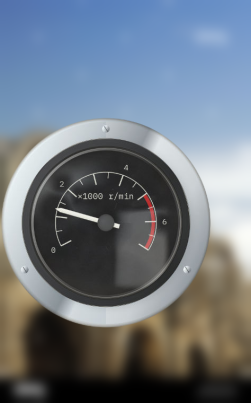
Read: {"value": 1250, "unit": "rpm"}
